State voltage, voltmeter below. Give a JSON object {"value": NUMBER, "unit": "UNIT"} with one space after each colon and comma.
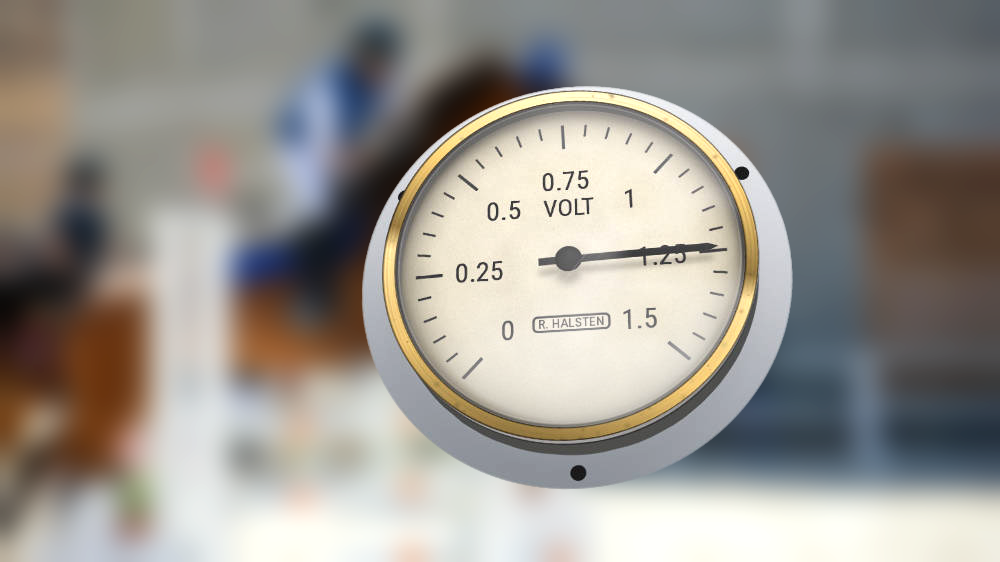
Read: {"value": 1.25, "unit": "V"}
